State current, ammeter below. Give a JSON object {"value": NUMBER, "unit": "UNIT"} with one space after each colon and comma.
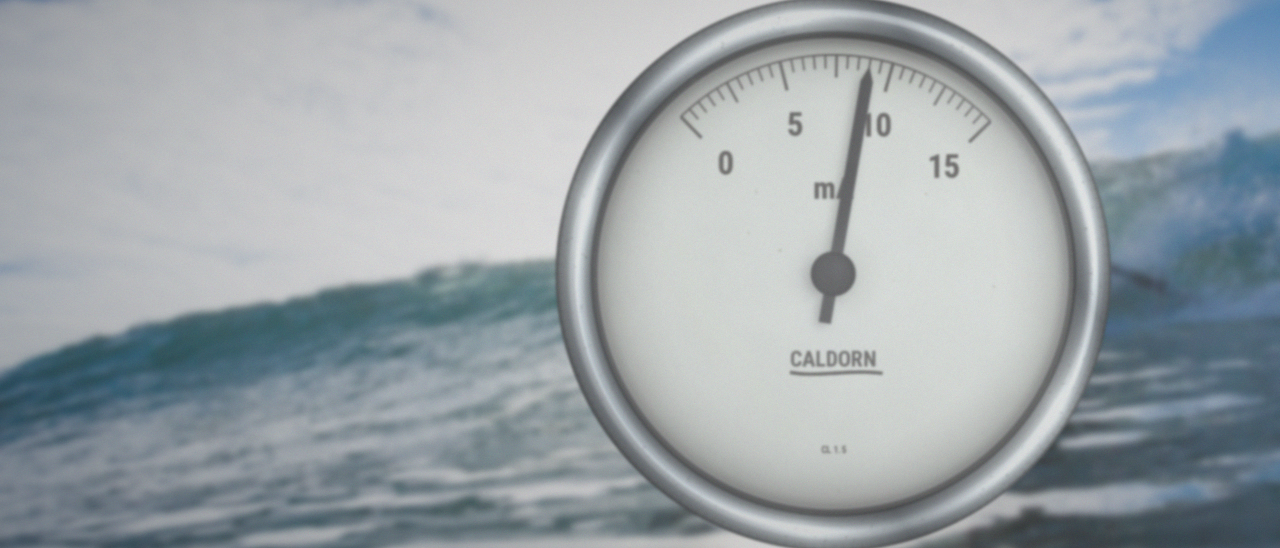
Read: {"value": 9, "unit": "mA"}
